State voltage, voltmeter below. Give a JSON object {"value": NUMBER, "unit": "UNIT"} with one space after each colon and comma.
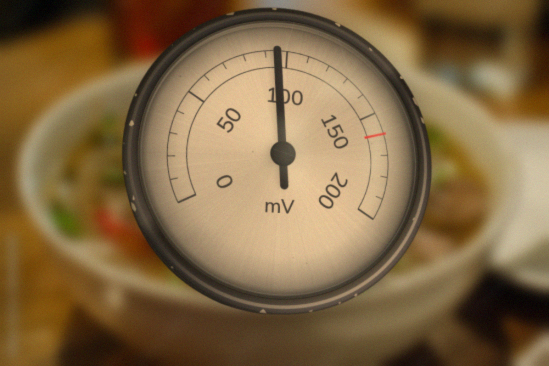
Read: {"value": 95, "unit": "mV"}
